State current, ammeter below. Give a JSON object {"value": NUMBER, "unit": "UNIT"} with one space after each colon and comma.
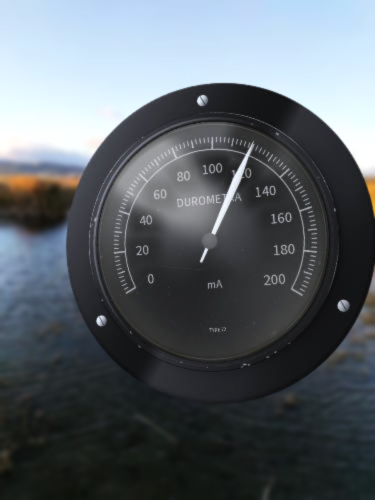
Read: {"value": 120, "unit": "mA"}
